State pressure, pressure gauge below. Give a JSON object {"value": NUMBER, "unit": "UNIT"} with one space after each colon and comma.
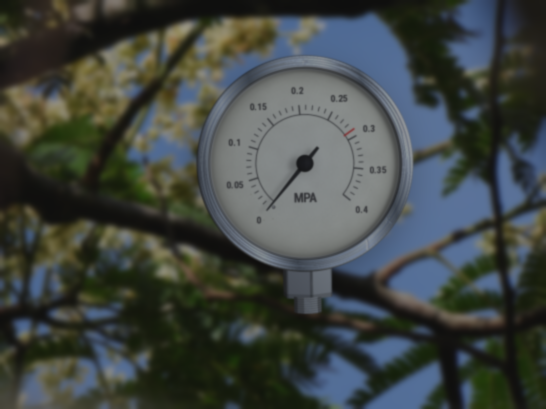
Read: {"value": 0, "unit": "MPa"}
